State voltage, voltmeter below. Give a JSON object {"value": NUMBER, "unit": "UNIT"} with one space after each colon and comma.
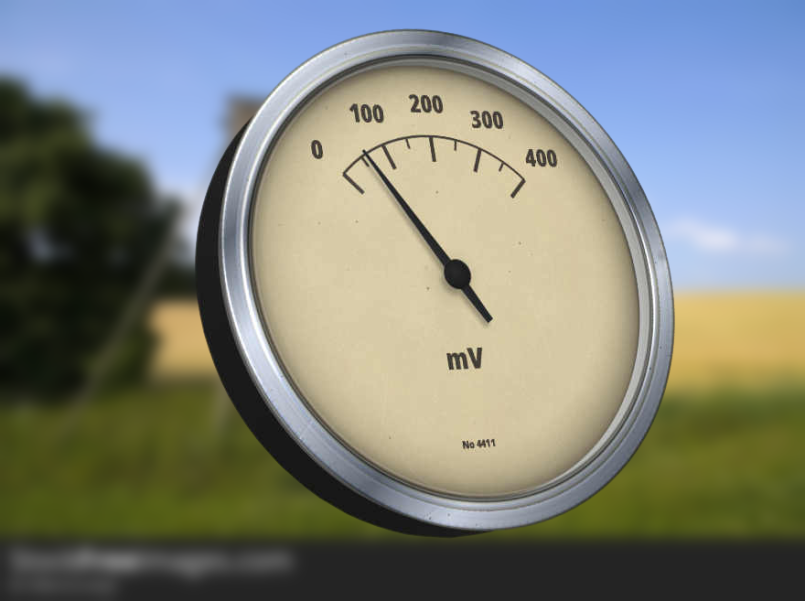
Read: {"value": 50, "unit": "mV"}
